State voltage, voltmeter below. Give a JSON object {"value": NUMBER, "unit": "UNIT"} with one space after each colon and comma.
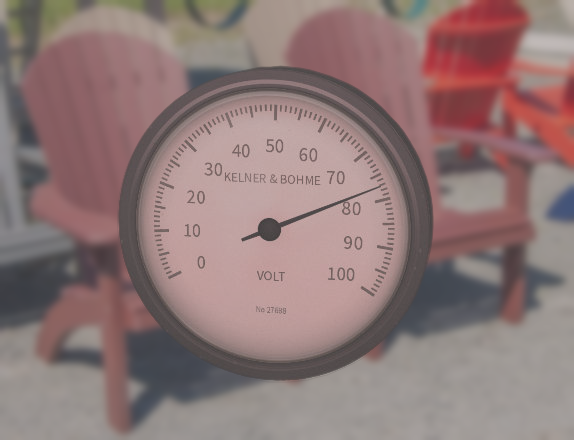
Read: {"value": 77, "unit": "V"}
